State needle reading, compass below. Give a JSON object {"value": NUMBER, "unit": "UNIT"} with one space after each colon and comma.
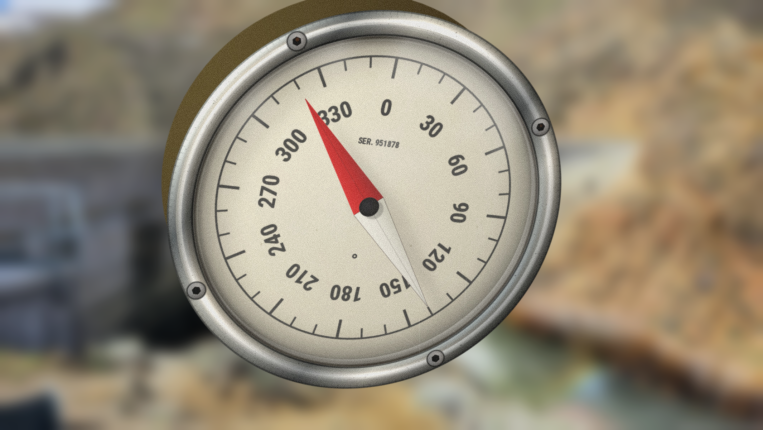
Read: {"value": 320, "unit": "°"}
